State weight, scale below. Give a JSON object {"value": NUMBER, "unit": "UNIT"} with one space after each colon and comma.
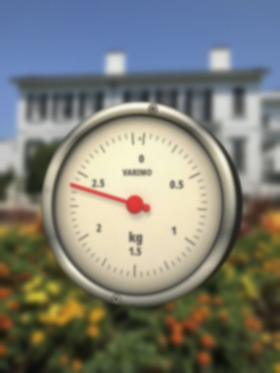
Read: {"value": 2.4, "unit": "kg"}
